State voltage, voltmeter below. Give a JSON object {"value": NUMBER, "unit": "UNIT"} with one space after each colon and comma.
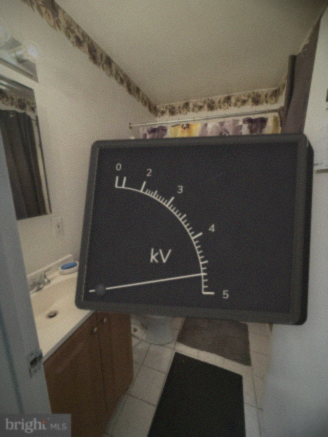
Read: {"value": 4.7, "unit": "kV"}
